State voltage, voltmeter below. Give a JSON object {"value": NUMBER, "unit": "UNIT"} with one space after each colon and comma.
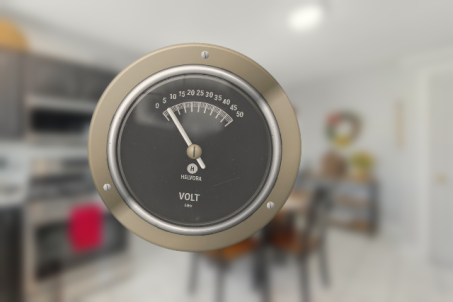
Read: {"value": 5, "unit": "V"}
